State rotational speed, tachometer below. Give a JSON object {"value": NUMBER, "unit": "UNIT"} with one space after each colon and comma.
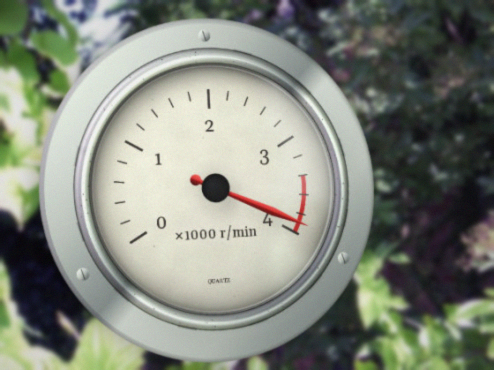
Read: {"value": 3900, "unit": "rpm"}
